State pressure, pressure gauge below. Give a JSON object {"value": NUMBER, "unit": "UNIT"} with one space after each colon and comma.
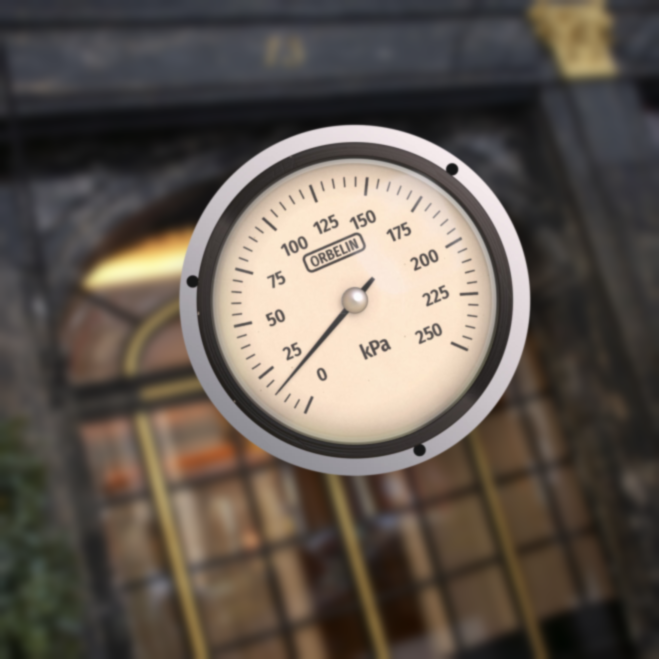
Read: {"value": 15, "unit": "kPa"}
